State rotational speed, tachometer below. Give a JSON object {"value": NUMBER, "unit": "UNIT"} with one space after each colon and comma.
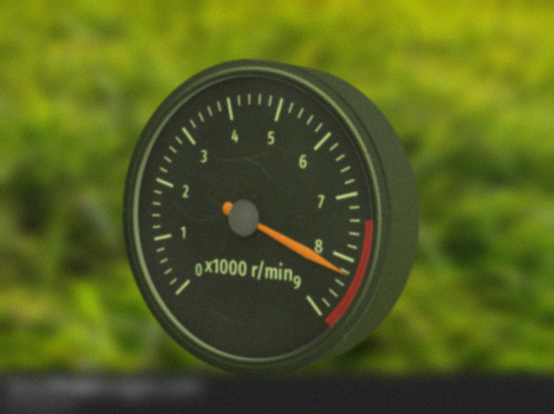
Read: {"value": 8200, "unit": "rpm"}
